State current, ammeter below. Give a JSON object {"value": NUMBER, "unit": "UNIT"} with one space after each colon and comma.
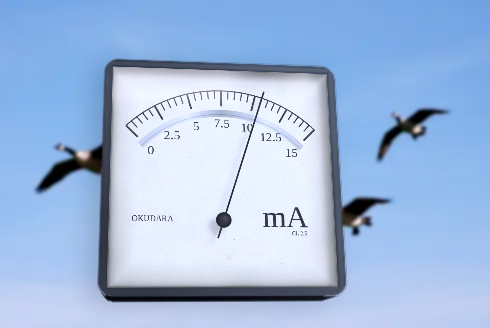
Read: {"value": 10.5, "unit": "mA"}
